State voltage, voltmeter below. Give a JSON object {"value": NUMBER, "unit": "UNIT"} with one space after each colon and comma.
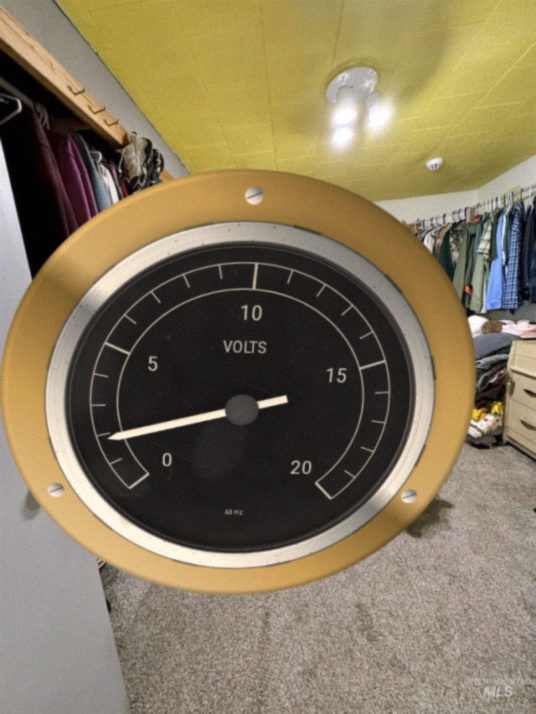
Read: {"value": 2, "unit": "V"}
